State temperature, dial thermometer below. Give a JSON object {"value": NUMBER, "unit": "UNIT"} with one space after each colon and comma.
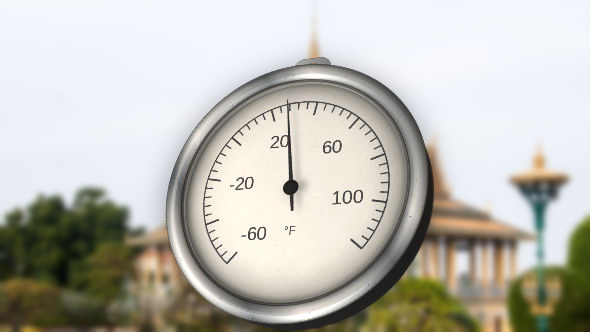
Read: {"value": 28, "unit": "°F"}
